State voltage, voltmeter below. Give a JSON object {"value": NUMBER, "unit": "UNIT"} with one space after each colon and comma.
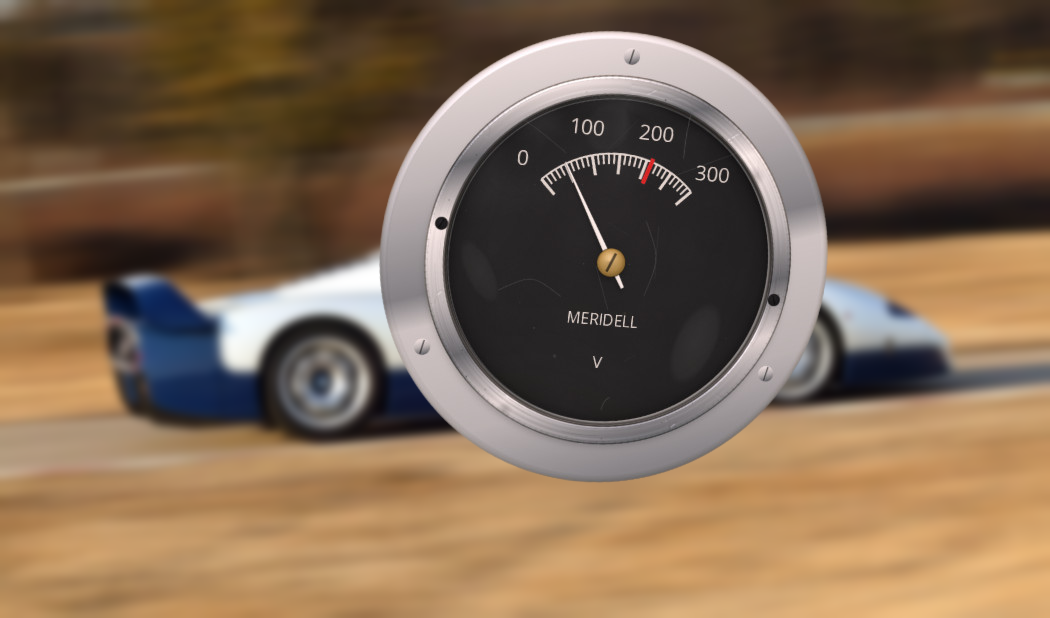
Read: {"value": 50, "unit": "V"}
